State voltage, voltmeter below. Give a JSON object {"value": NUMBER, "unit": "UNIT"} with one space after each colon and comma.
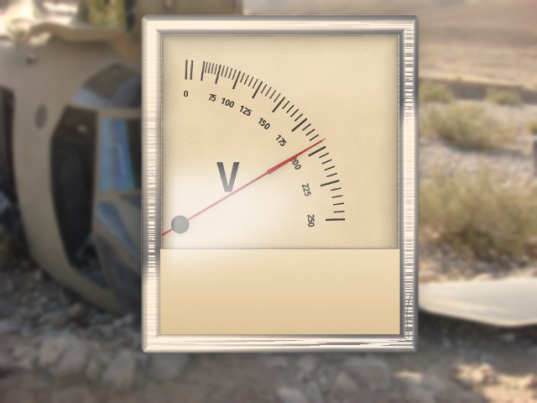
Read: {"value": 195, "unit": "V"}
